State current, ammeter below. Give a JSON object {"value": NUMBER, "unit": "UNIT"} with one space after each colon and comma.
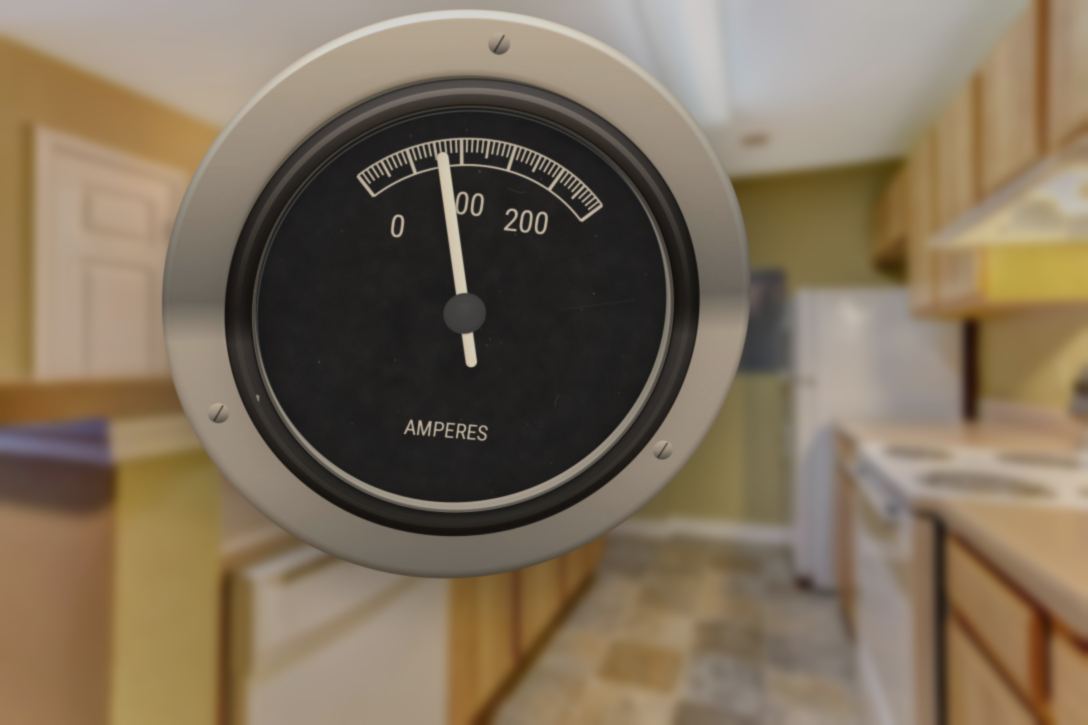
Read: {"value": 80, "unit": "A"}
